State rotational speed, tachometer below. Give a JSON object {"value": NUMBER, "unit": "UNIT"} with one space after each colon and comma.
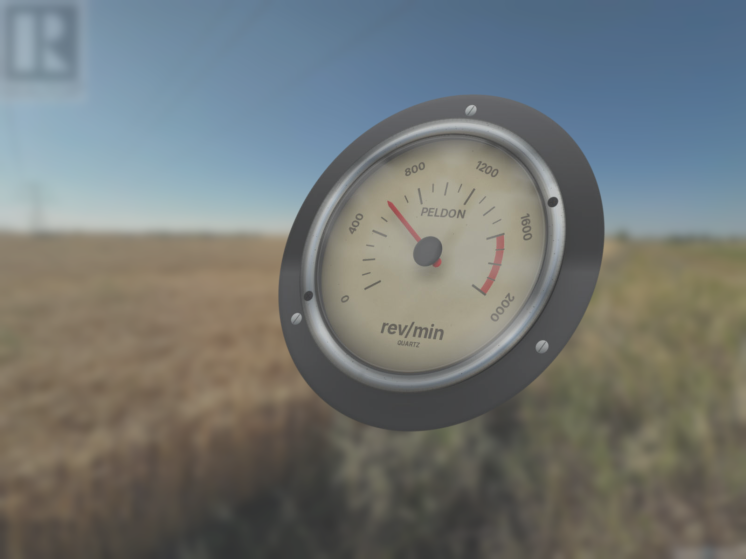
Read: {"value": 600, "unit": "rpm"}
